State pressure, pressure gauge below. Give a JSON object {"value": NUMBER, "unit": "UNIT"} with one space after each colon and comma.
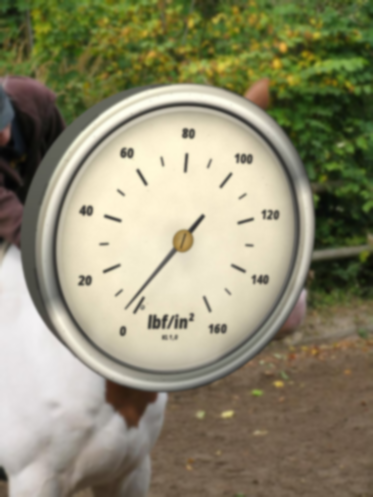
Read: {"value": 5, "unit": "psi"}
